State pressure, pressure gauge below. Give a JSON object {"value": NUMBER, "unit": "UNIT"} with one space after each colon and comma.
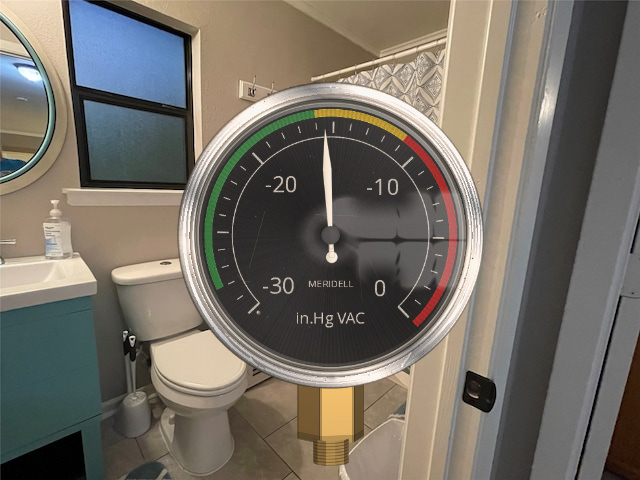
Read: {"value": -15.5, "unit": "inHg"}
